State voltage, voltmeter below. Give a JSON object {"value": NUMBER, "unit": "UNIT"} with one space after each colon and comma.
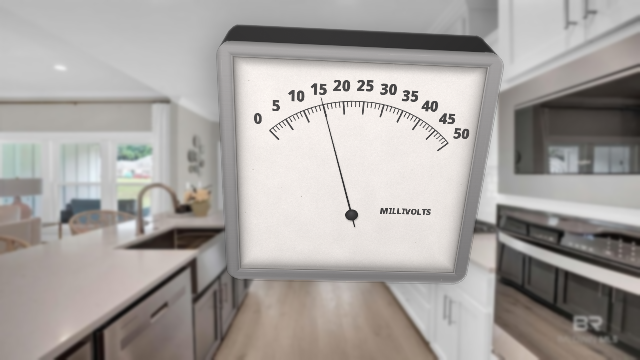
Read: {"value": 15, "unit": "mV"}
